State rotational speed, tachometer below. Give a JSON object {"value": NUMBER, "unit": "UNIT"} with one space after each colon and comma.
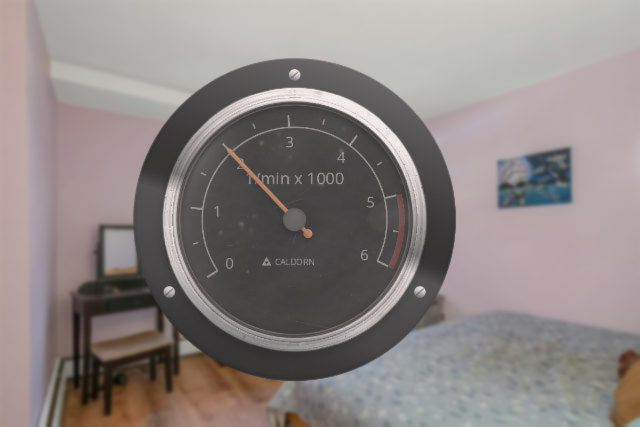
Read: {"value": 2000, "unit": "rpm"}
